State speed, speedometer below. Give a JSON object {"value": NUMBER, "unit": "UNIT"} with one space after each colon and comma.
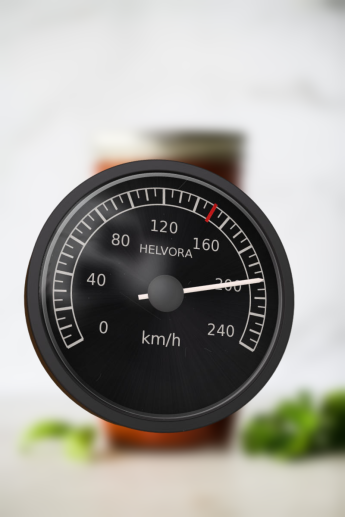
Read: {"value": 200, "unit": "km/h"}
